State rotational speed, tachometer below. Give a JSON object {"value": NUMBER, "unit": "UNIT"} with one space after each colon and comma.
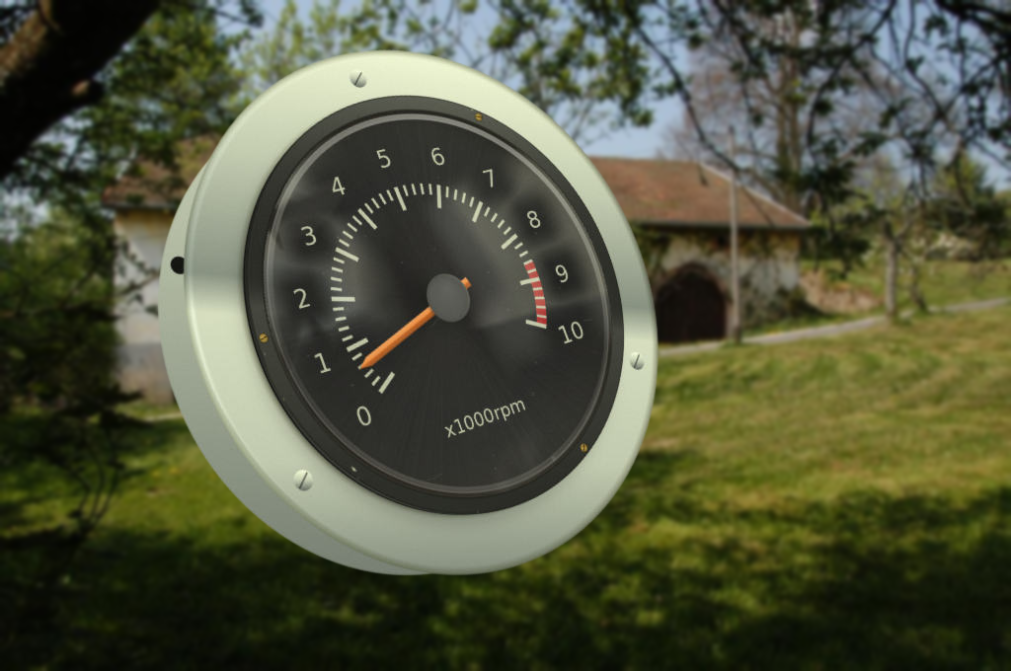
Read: {"value": 600, "unit": "rpm"}
